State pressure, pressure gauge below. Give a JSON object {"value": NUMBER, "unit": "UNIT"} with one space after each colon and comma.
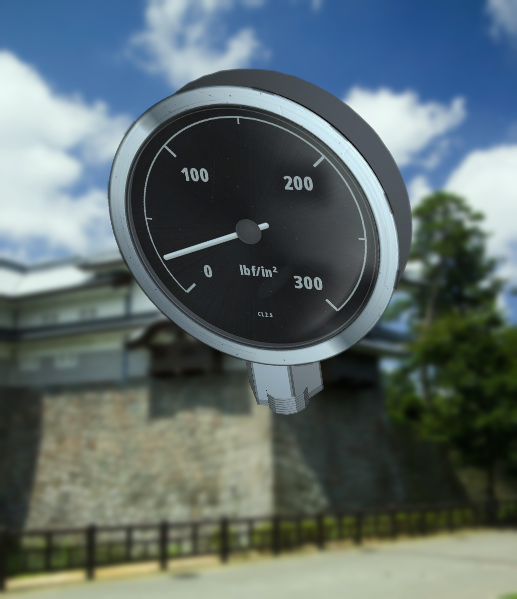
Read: {"value": 25, "unit": "psi"}
